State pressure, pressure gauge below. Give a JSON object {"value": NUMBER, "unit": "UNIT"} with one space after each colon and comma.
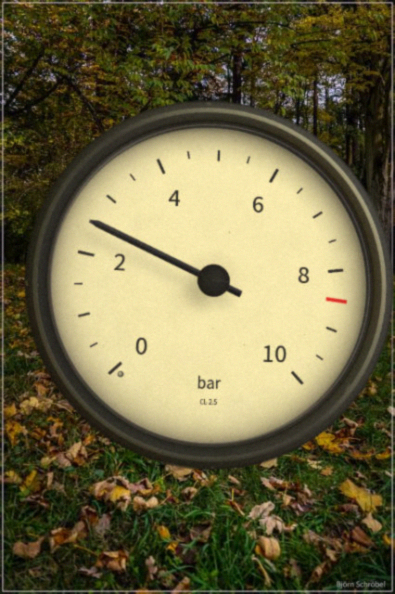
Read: {"value": 2.5, "unit": "bar"}
